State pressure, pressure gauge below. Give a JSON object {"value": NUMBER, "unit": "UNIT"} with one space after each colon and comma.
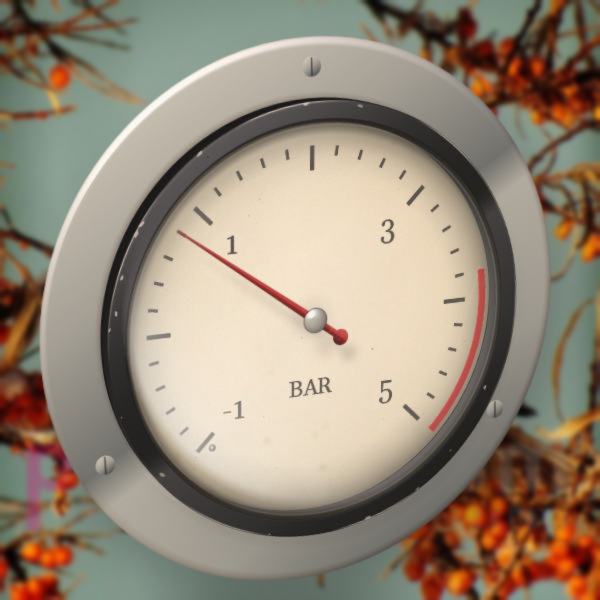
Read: {"value": 0.8, "unit": "bar"}
